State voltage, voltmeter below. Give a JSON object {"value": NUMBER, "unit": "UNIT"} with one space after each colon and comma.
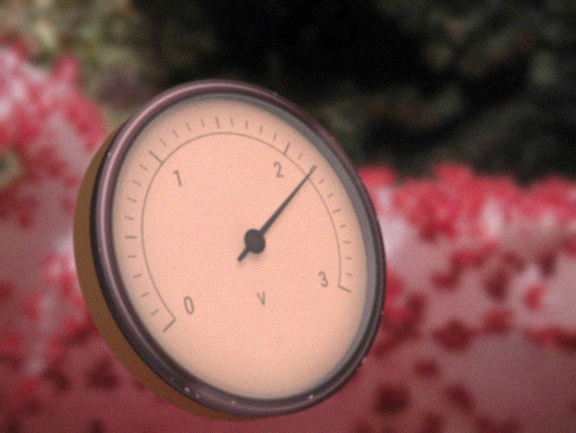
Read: {"value": 2.2, "unit": "V"}
